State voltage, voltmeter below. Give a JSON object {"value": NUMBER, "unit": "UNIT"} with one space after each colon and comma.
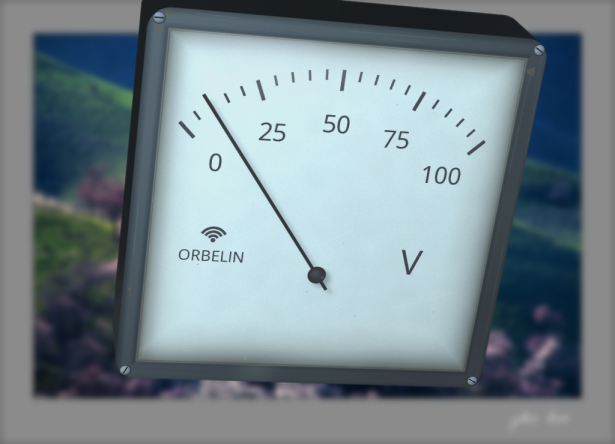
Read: {"value": 10, "unit": "V"}
